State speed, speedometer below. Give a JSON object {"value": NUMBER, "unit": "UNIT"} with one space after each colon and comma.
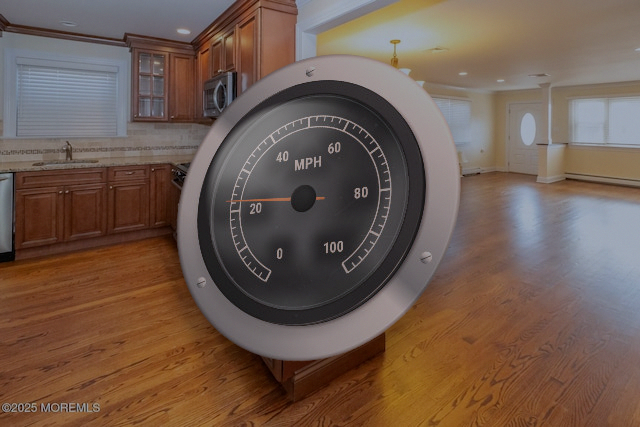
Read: {"value": 22, "unit": "mph"}
